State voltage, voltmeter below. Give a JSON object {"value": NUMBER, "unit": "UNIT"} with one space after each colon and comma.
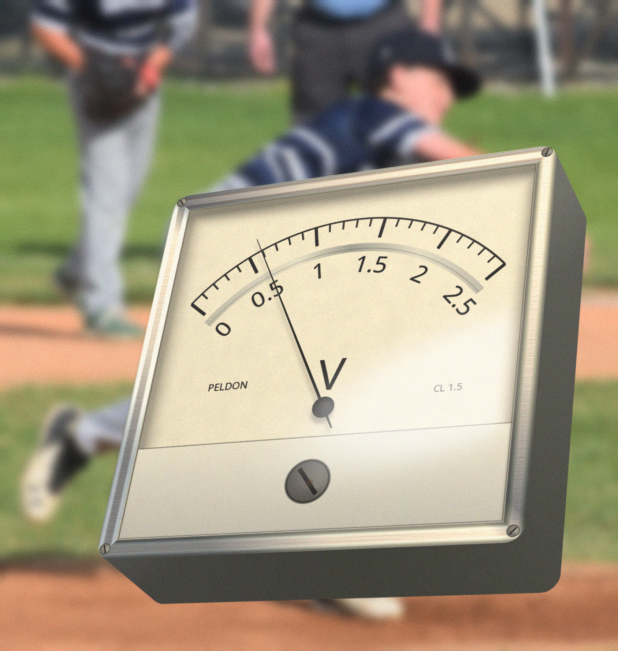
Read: {"value": 0.6, "unit": "V"}
